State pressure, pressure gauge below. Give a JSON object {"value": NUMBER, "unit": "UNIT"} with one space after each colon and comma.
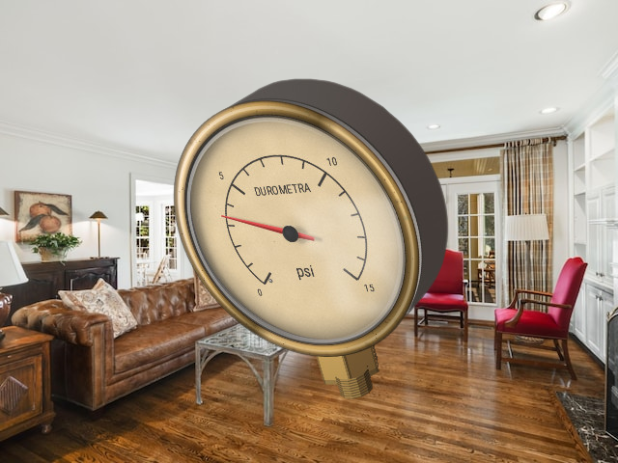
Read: {"value": 3.5, "unit": "psi"}
